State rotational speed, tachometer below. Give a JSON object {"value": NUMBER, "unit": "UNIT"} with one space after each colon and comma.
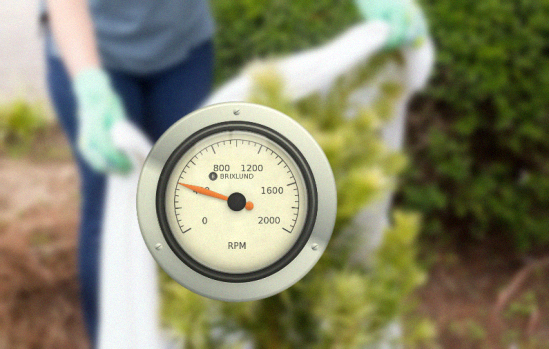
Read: {"value": 400, "unit": "rpm"}
